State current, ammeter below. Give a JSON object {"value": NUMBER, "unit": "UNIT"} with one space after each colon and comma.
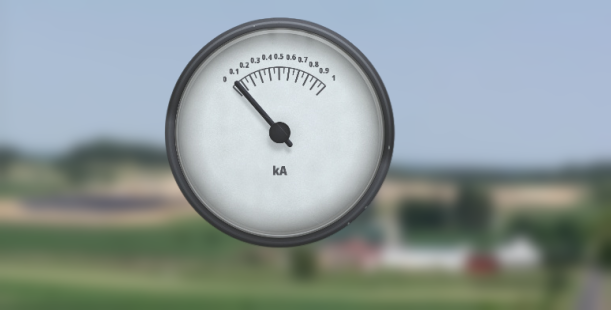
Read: {"value": 0.05, "unit": "kA"}
